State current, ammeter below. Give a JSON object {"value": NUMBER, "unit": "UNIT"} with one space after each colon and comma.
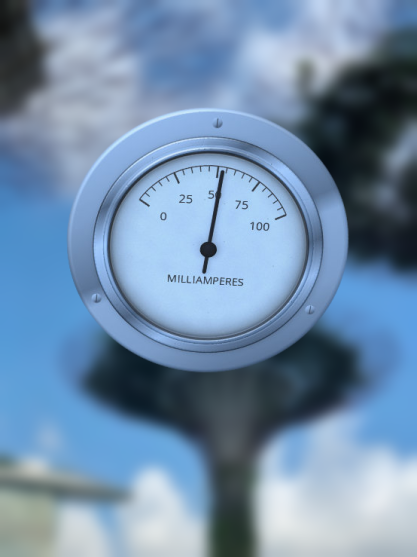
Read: {"value": 52.5, "unit": "mA"}
